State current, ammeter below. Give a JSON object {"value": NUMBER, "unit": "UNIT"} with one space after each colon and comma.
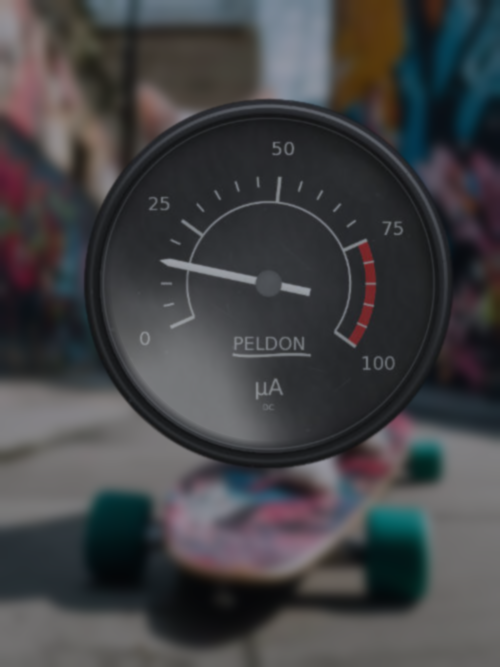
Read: {"value": 15, "unit": "µA"}
